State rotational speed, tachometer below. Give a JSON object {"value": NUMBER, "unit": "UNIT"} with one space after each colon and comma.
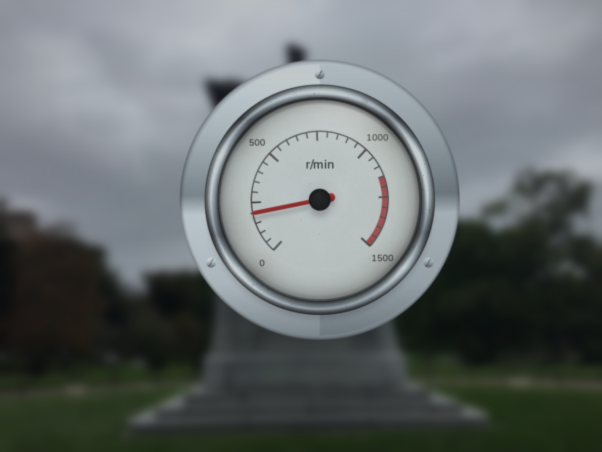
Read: {"value": 200, "unit": "rpm"}
